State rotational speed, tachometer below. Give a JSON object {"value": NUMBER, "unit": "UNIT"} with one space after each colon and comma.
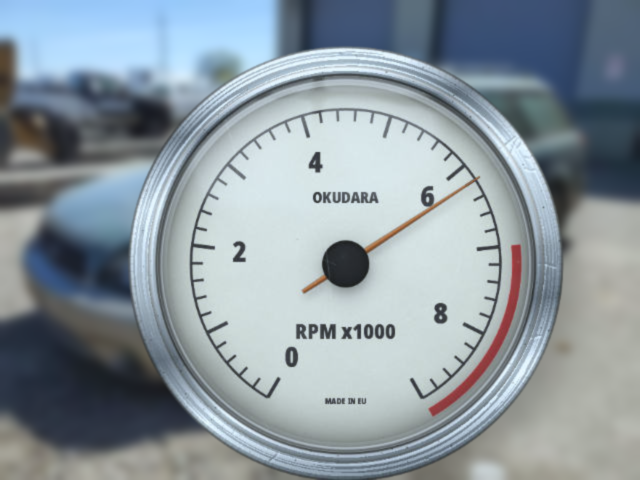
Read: {"value": 6200, "unit": "rpm"}
